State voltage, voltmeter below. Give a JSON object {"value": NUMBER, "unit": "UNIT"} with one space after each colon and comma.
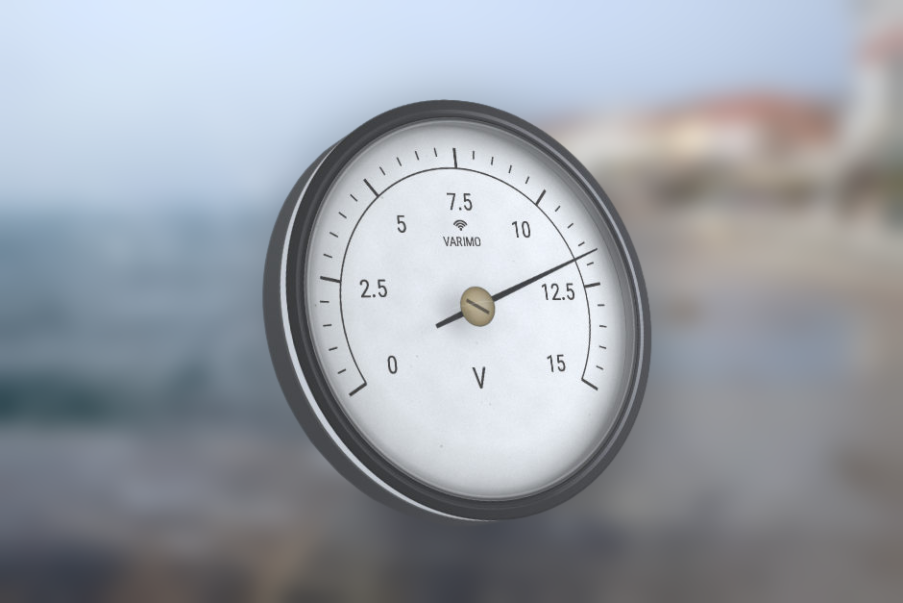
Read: {"value": 11.75, "unit": "V"}
